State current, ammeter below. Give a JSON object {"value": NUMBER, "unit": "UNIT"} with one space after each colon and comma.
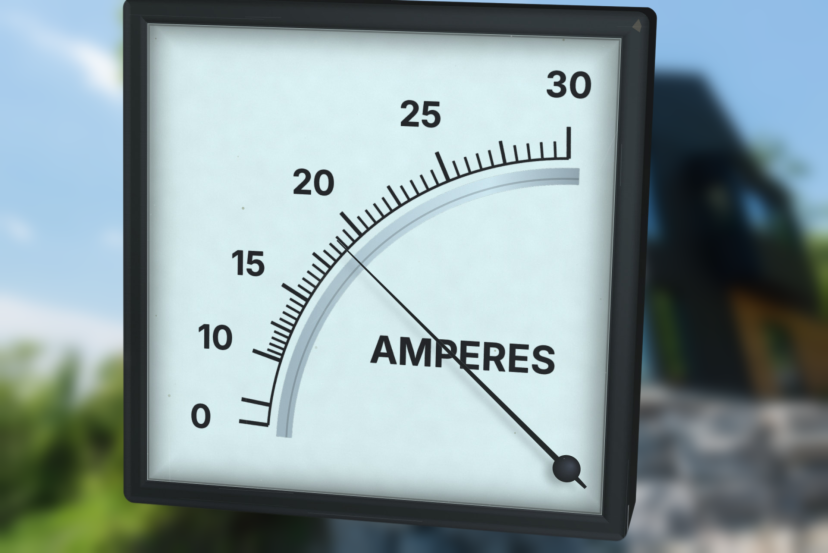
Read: {"value": 19, "unit": "A"}
